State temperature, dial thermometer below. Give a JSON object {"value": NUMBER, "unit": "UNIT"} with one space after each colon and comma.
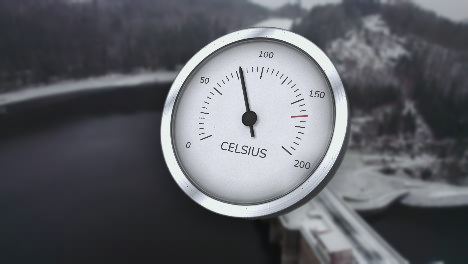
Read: {"value": 80, "unit": "°C"}
